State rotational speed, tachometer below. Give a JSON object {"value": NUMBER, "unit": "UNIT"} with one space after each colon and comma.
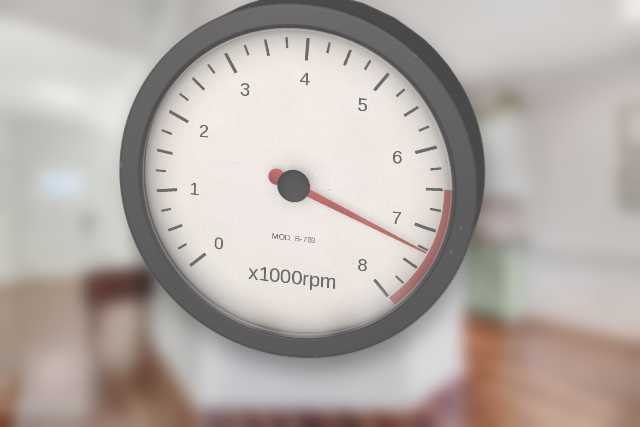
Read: {"value": 7250, "unit": "rpm"}
